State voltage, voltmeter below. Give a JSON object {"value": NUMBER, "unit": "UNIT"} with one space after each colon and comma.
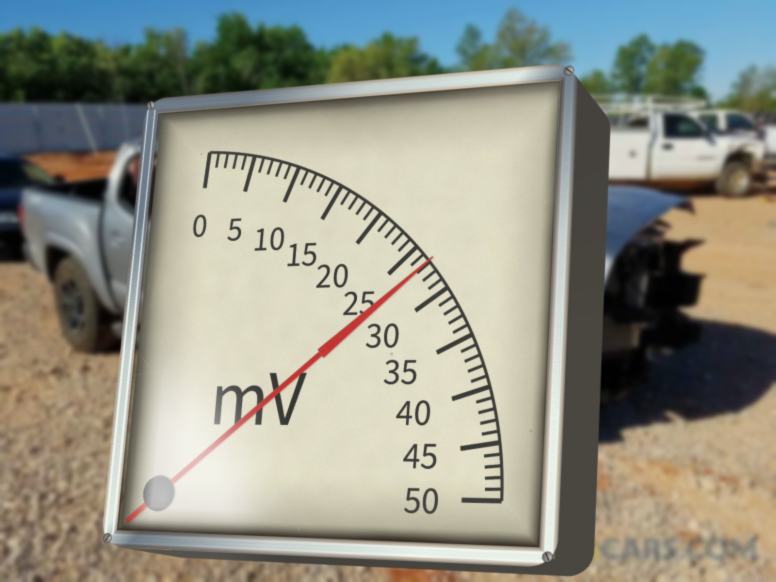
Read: {"value": 27, "unit": "mV"}
